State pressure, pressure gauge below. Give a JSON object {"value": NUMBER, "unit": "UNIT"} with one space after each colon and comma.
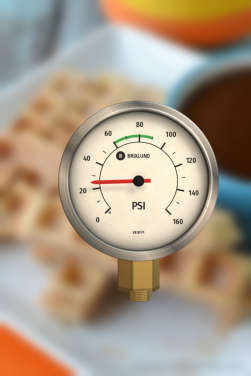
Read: {"value": 25, "unit": "psi"}
